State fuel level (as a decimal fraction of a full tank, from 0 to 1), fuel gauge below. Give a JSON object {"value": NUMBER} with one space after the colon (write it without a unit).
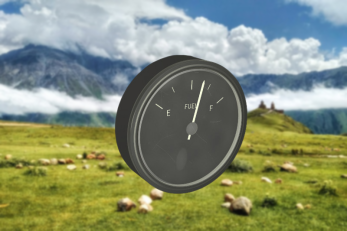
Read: {"value": 0.625}
